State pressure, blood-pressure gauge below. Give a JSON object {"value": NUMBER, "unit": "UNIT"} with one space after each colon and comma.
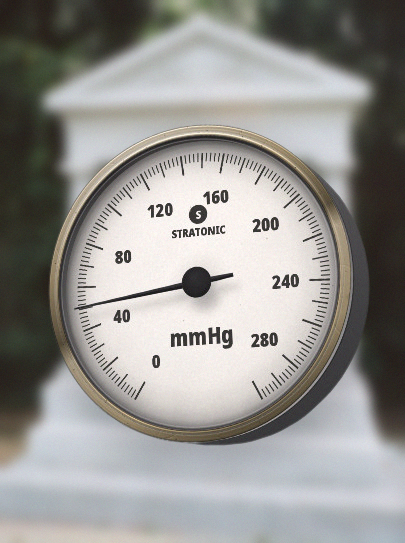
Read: {"value": 50, "unit": "mmHg"}
